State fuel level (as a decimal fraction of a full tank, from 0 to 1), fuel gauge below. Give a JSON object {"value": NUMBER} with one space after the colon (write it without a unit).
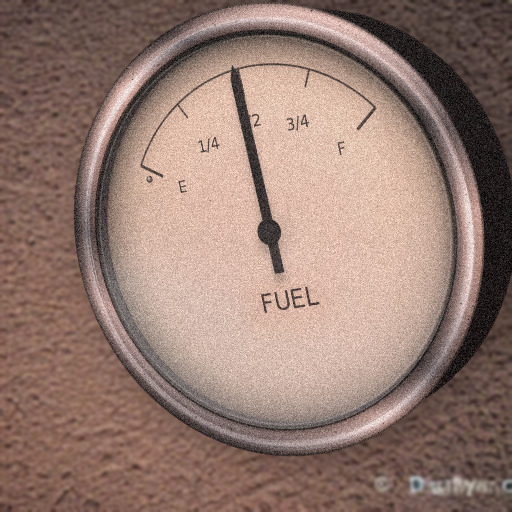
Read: {"value": 0.5}
